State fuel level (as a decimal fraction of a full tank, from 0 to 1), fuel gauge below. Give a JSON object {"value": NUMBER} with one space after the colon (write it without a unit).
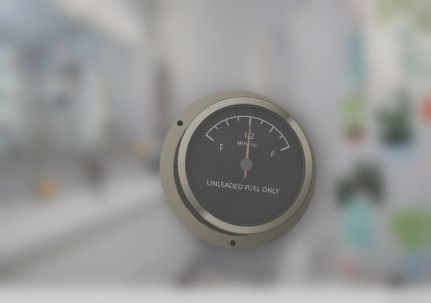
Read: {"value": 0.5}
